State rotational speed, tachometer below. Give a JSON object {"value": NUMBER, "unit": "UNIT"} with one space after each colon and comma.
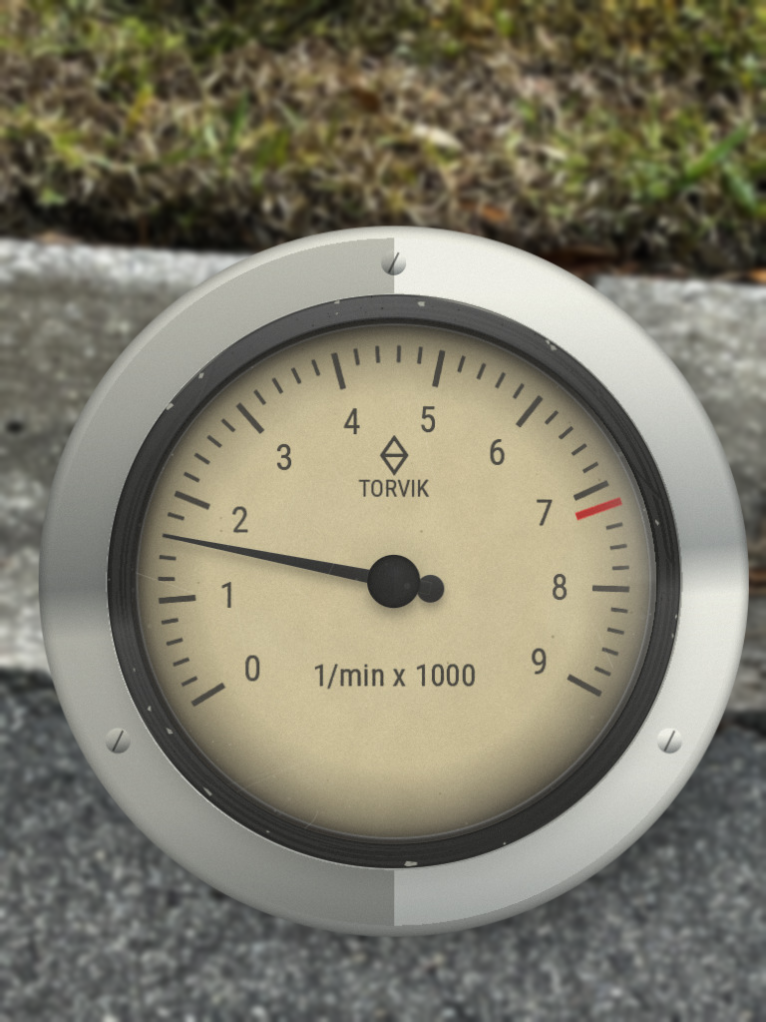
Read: {"value": 1600, "unit": "rpm"}
